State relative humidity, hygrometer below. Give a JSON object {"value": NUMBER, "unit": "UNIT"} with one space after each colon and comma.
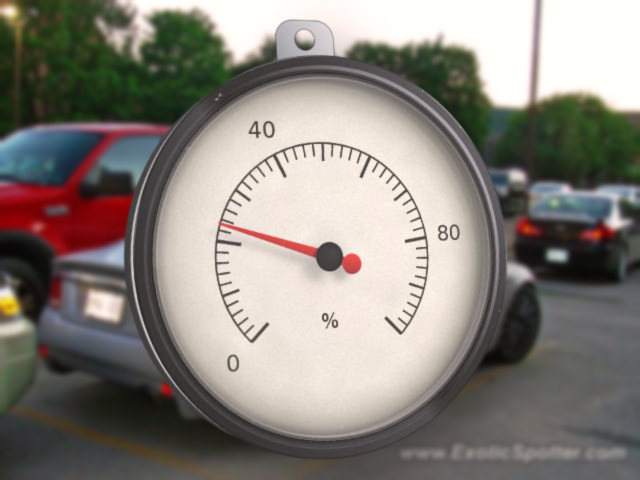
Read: {"value": 23, "unit": "%"}
